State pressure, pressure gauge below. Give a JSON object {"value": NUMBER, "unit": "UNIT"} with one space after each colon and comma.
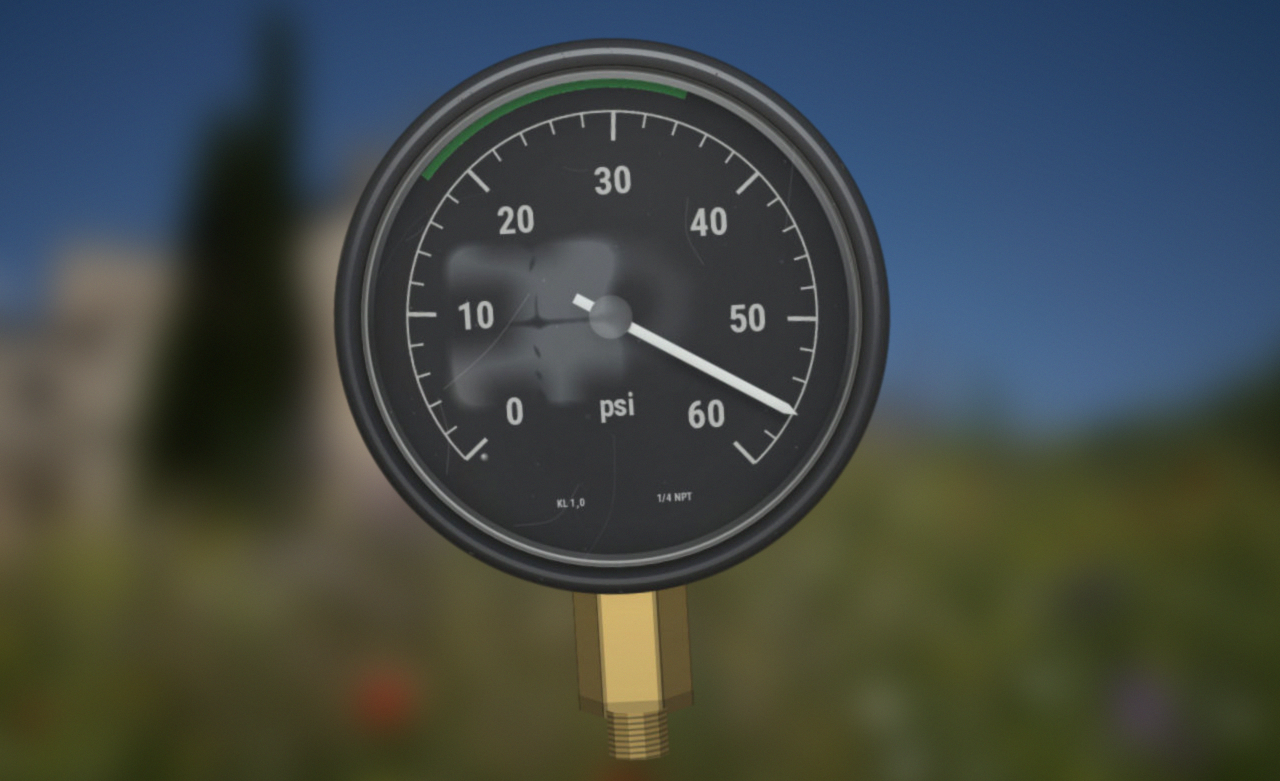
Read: {"value": 56, "unit": "psi"}
